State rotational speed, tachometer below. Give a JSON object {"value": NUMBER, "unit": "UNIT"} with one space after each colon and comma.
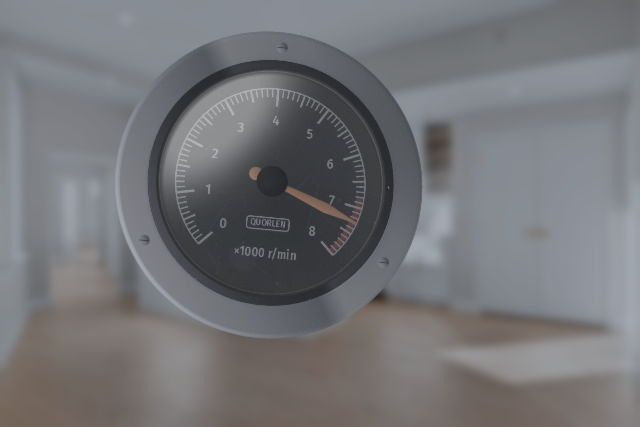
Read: {"value": 7300, "unit": "rpm"}
